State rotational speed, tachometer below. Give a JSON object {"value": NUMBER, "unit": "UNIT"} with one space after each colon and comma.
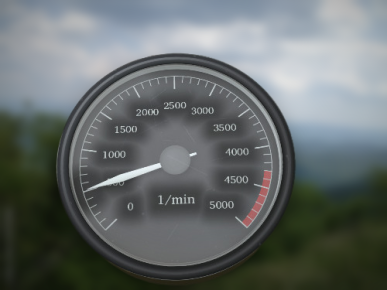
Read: {"value": 500, "unit": "rpm"}
